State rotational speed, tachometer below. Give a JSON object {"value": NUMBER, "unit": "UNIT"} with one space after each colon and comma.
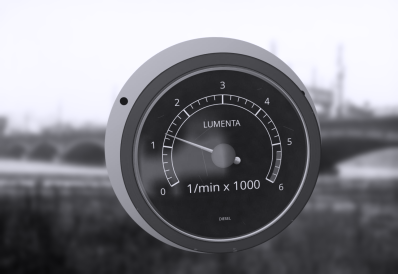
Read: {"value": 1300, "unit": "rpm"}
